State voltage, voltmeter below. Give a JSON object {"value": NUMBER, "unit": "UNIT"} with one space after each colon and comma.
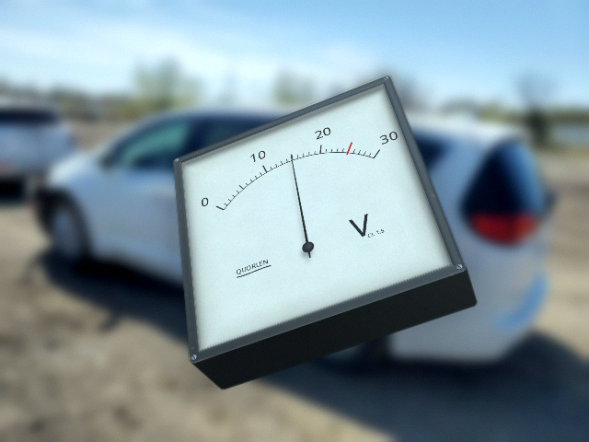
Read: {"value": 15, "unit": "V"}
